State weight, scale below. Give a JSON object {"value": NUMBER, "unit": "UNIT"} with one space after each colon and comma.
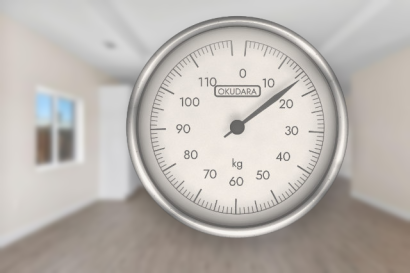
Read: {"value": 16, "unit": "kg"}
